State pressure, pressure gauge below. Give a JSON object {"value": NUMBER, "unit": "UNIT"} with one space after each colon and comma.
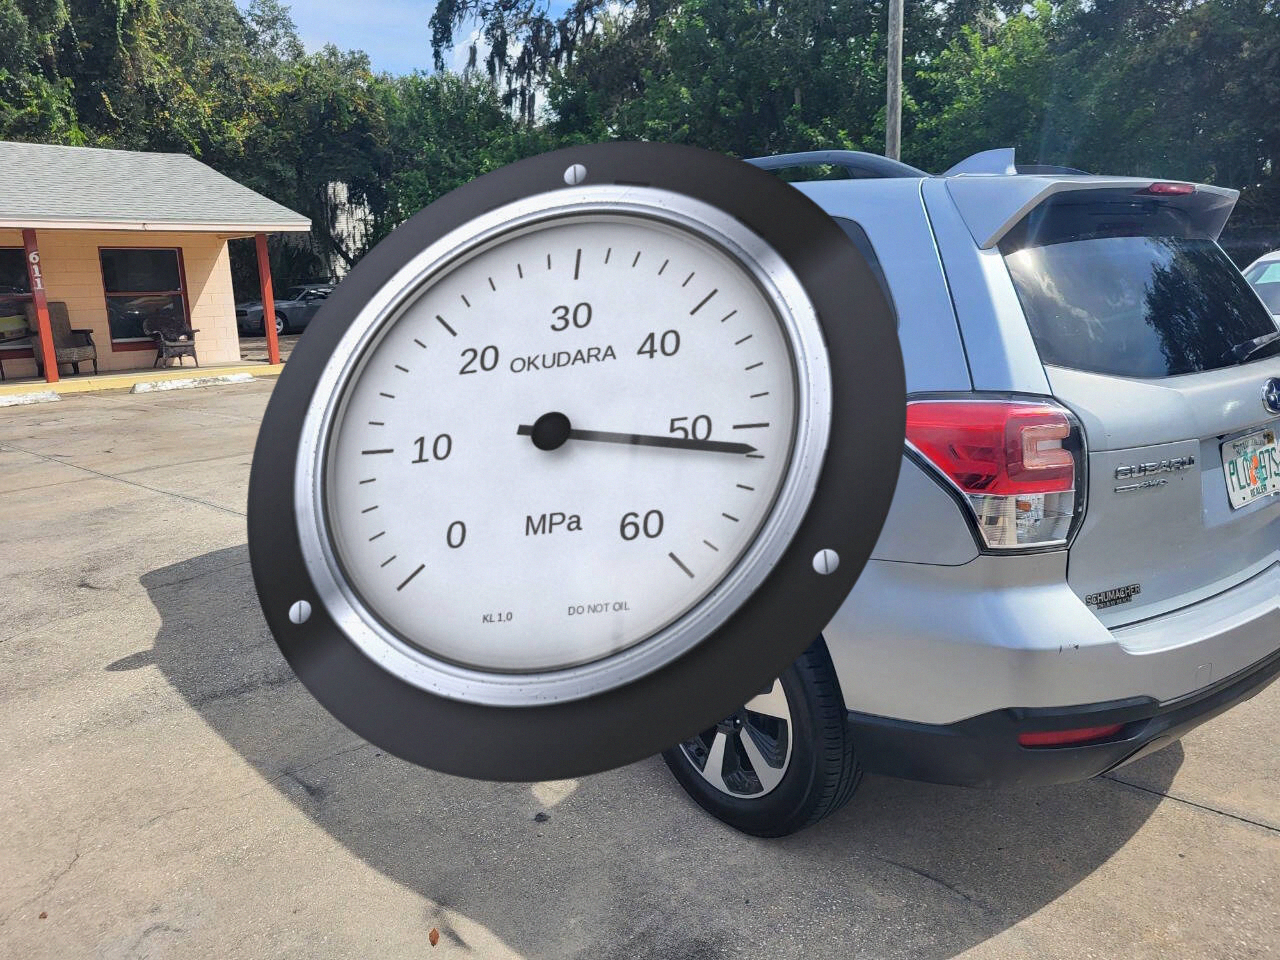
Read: {"value": 52, "unit": "MPa"}
